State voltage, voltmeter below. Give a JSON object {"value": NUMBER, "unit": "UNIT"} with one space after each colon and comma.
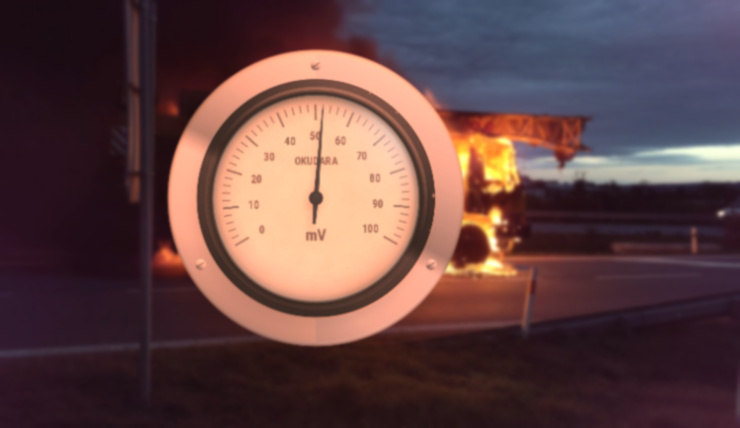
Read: {"value": 52, "unit": "mV"}
